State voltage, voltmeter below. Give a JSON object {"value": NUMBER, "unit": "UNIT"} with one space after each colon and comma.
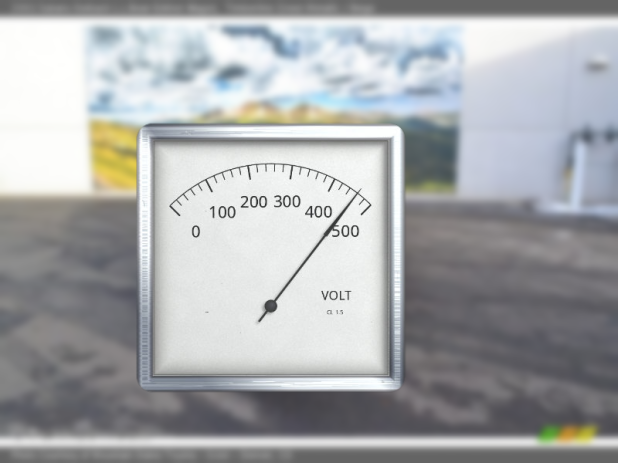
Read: {"value": 460, "unit": "V"}
